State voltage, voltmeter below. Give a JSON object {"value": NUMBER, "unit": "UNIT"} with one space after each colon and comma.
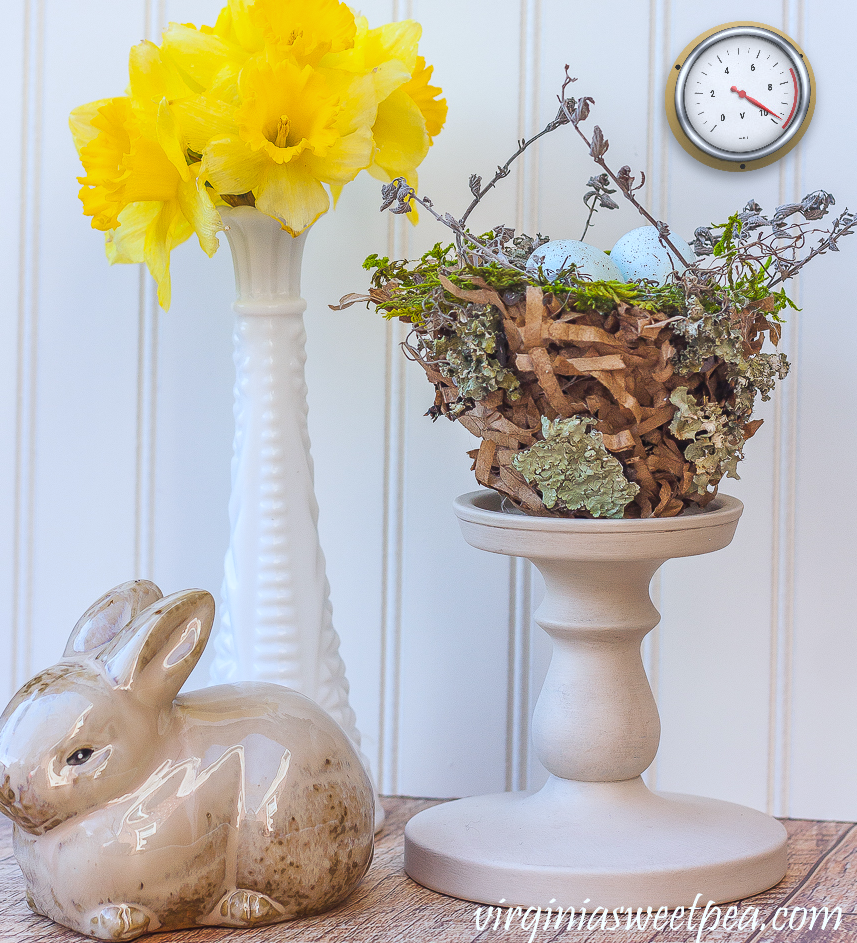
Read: {"value": 9.75, "unit": "V"}
